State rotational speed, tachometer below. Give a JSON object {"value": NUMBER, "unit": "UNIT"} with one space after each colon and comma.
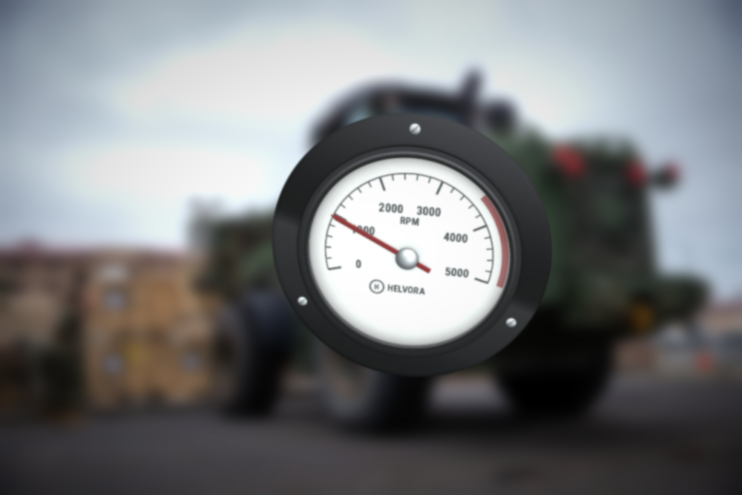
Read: {"value": 1000, "unit": "rpm"}
